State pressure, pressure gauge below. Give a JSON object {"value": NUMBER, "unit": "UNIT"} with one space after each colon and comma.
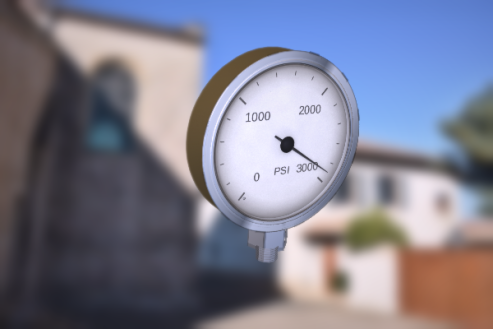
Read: {"value": 2900, "unit": "psi"}
